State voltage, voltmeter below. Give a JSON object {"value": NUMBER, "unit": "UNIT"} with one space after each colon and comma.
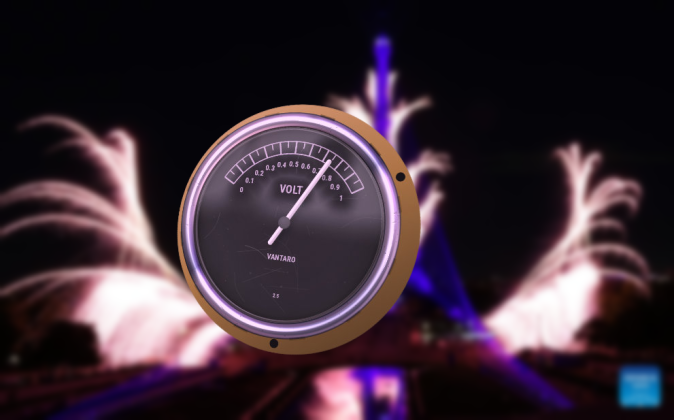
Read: {"value": 0.75, "unit": "V"}
